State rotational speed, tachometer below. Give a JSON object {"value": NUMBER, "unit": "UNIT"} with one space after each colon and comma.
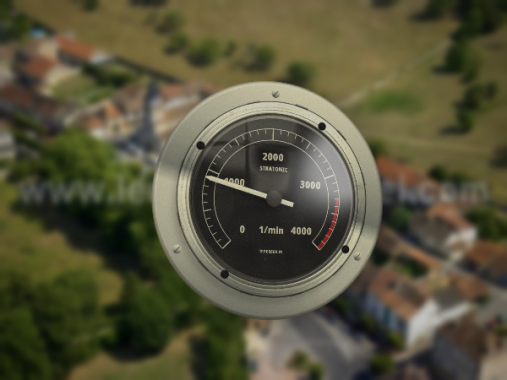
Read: {"value": 900, "unit": "rpm"}
